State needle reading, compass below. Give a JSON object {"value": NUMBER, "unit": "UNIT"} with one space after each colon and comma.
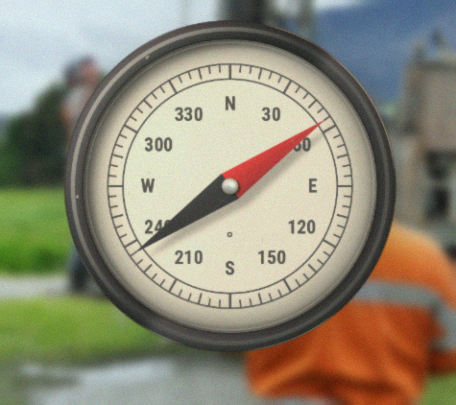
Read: {"value": 55, "unit": "°"}
